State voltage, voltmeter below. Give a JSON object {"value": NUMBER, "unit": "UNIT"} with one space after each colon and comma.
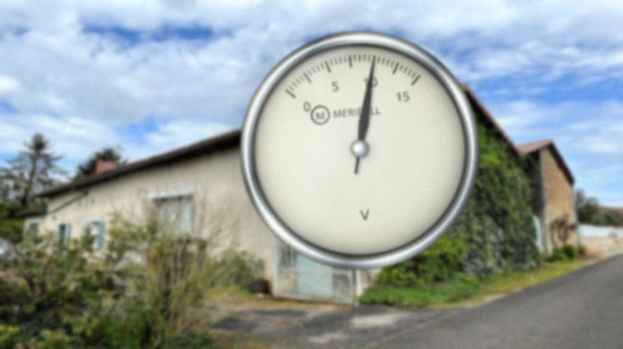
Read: {"value": 10, "unit": "V"}
